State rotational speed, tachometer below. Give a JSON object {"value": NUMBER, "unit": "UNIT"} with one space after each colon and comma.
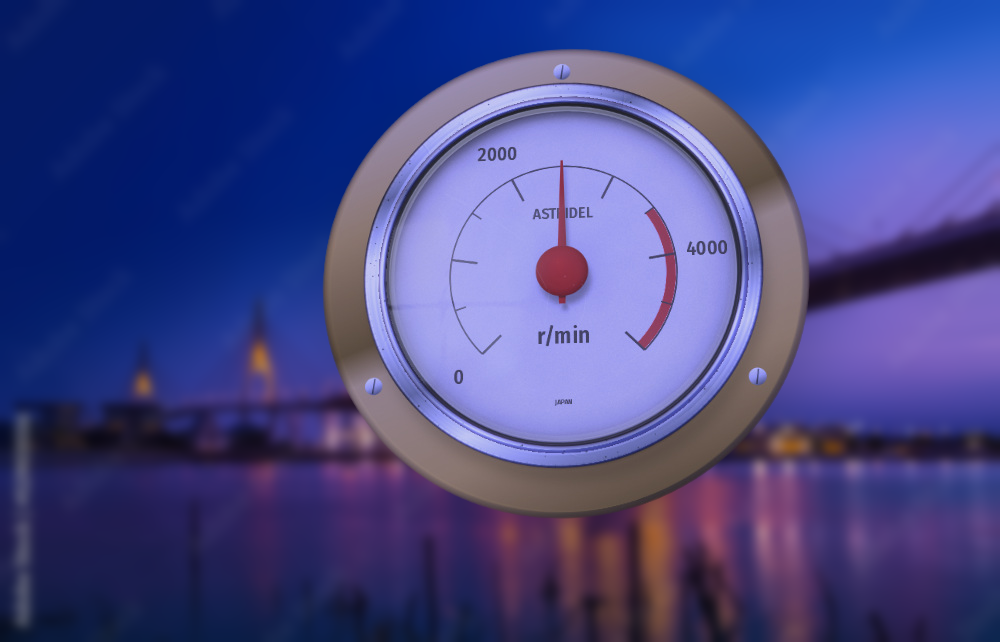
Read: {"value": 2500, "unit": "rpm"}
